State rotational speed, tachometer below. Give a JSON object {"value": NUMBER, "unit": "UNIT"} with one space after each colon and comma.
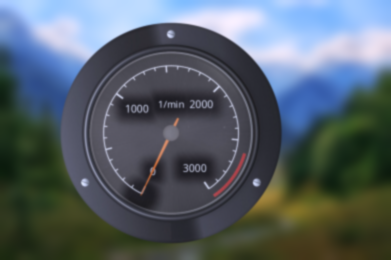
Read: {"value": 0, "unit": "rpm"}
